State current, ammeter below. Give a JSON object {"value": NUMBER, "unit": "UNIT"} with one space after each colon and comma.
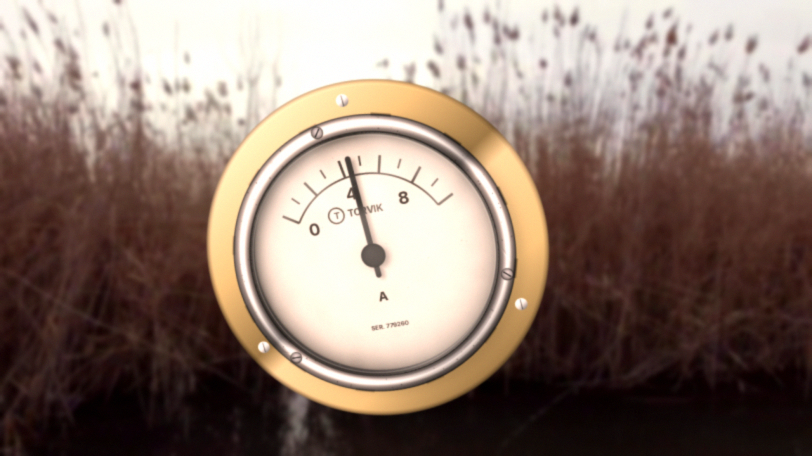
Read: {"value": 4.5, "unit": "A"}
